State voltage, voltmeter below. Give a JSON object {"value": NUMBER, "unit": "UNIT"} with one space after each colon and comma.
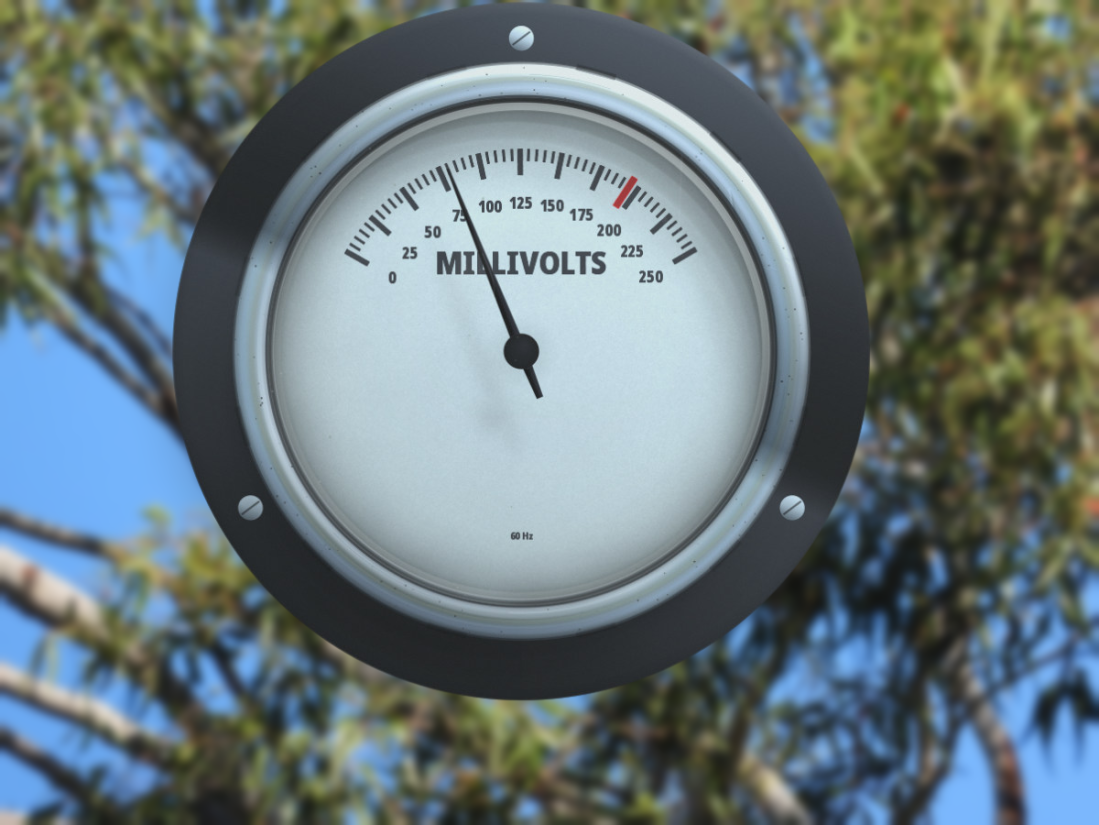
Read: {"value": 80, "unit": "mV"}
